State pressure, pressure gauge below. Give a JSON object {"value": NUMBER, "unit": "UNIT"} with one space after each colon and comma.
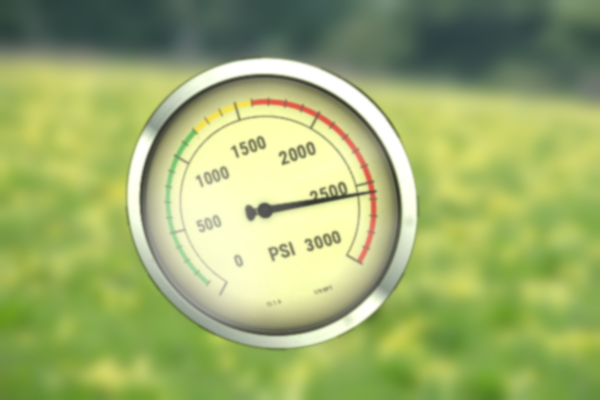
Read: {"value": 2550, "unit": "psi"}
